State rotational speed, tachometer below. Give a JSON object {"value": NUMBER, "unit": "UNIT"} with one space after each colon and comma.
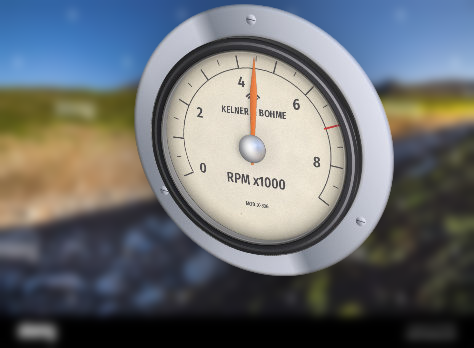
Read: {"value": 4500, "unit": "rpm"}
